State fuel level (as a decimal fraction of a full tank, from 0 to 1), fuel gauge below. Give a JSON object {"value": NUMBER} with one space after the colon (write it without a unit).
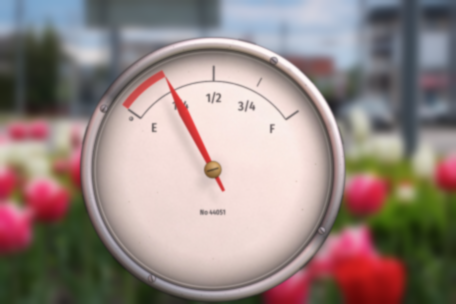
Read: {"value": 0.25}
